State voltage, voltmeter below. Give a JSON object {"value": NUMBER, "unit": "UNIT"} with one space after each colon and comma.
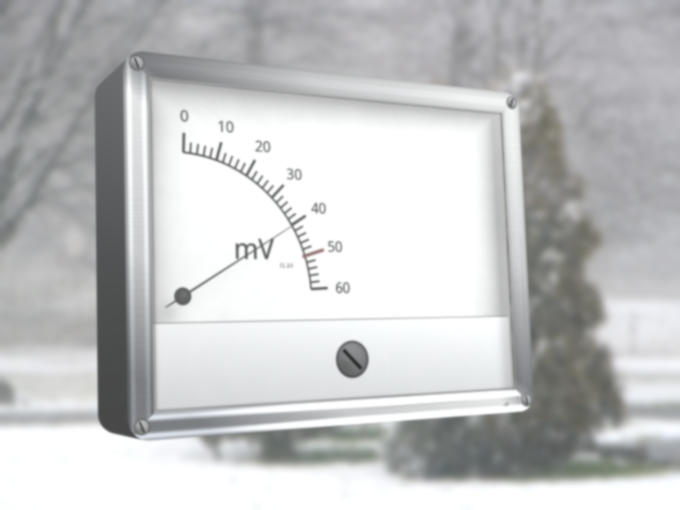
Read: {"value": 40, "unit": "mV"}
